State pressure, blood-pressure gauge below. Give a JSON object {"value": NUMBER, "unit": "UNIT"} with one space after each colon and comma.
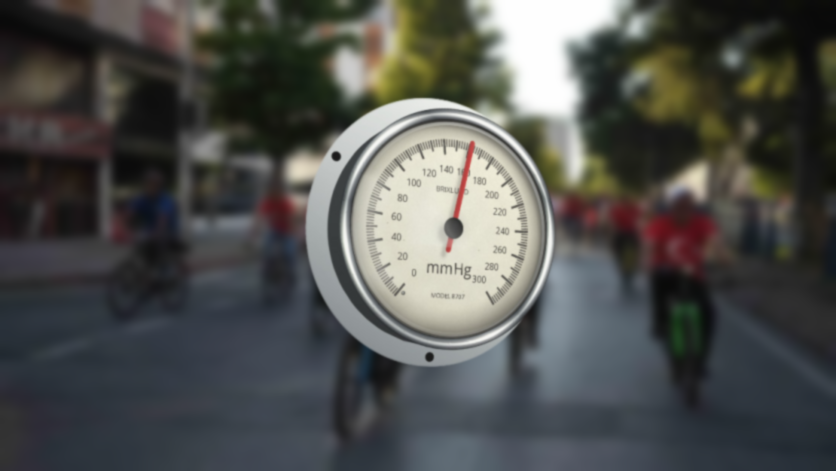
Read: {"value": 160, "unit": "mmHg"}
